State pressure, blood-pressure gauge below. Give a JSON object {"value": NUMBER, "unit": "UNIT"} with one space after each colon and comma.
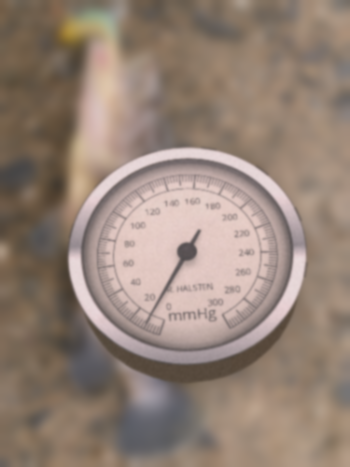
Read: {"value": 10, "unit": "mmHg"}
